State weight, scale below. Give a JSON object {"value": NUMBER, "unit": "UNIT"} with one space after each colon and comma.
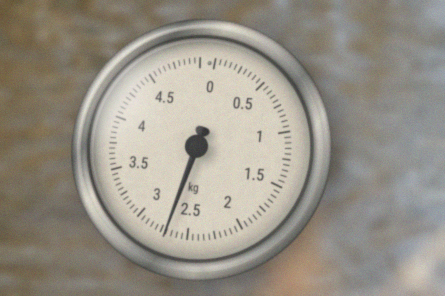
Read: {"value": 2.7, "unit": "kg"}
